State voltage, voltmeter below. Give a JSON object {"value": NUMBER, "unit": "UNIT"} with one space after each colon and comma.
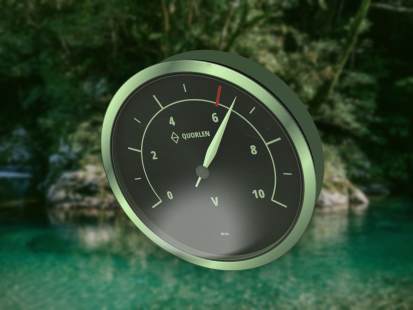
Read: {"value": 6.5, "unit": "V"}
